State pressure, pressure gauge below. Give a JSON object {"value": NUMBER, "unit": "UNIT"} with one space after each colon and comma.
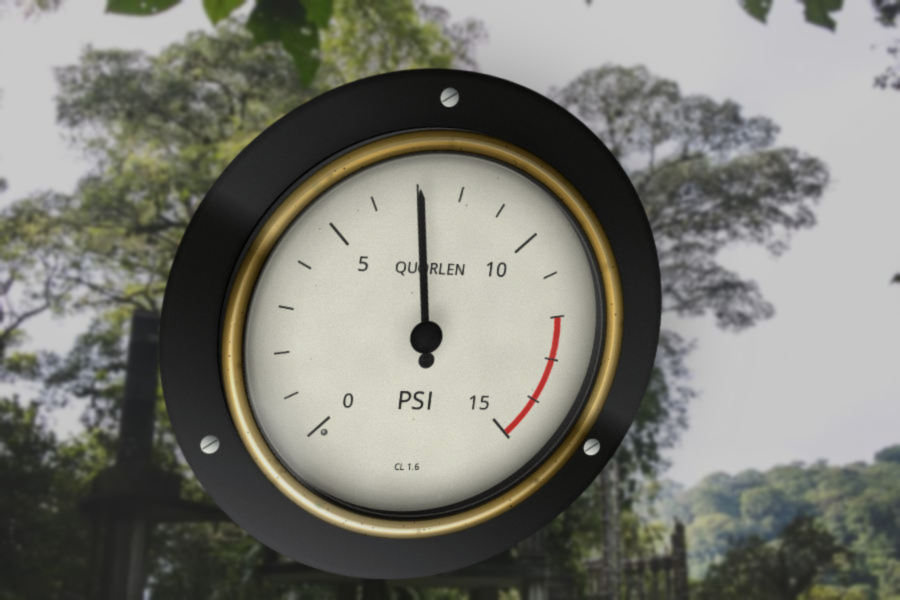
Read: {"value": 7, "unit": "psi"}
